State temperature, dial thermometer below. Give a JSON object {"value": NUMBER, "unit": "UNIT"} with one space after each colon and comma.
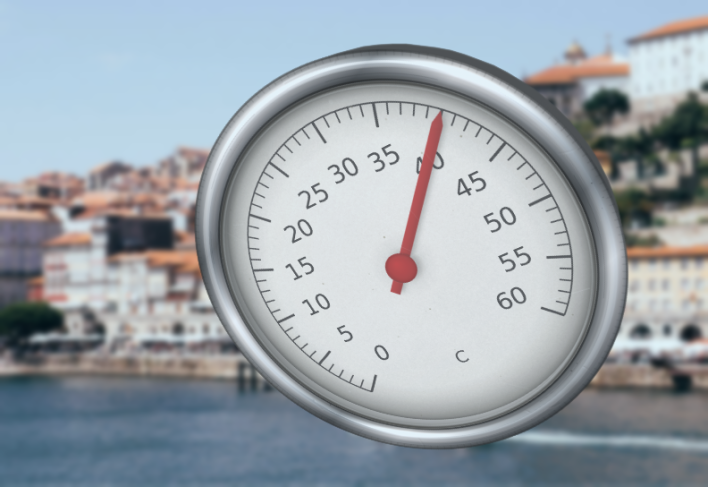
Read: {"value": 40, "unit": "°C"}
